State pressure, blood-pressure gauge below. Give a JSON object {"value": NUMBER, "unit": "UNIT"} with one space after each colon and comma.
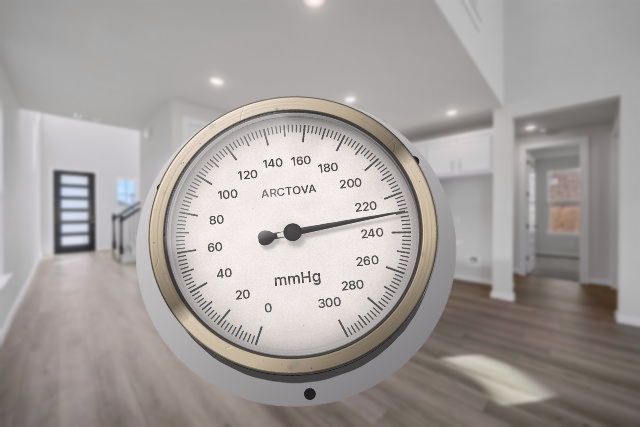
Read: {"value": 230, "unit": "mmHg"}
